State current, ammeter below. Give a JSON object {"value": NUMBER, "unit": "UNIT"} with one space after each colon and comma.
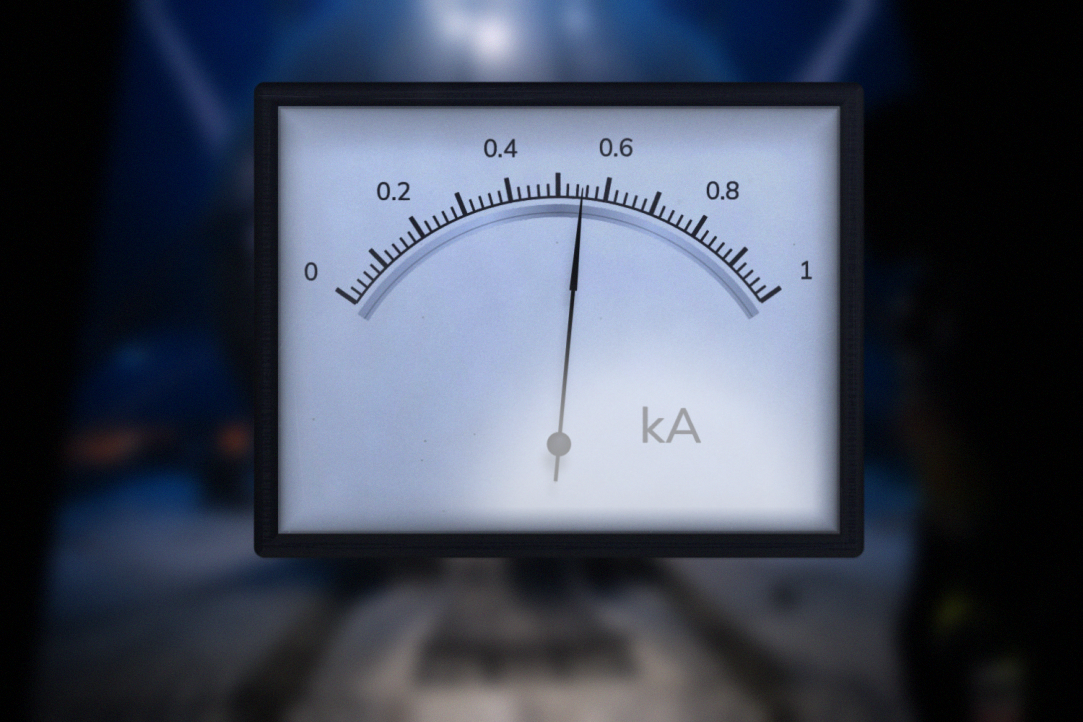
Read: {"value": 0.55, "unit": "kA"}
